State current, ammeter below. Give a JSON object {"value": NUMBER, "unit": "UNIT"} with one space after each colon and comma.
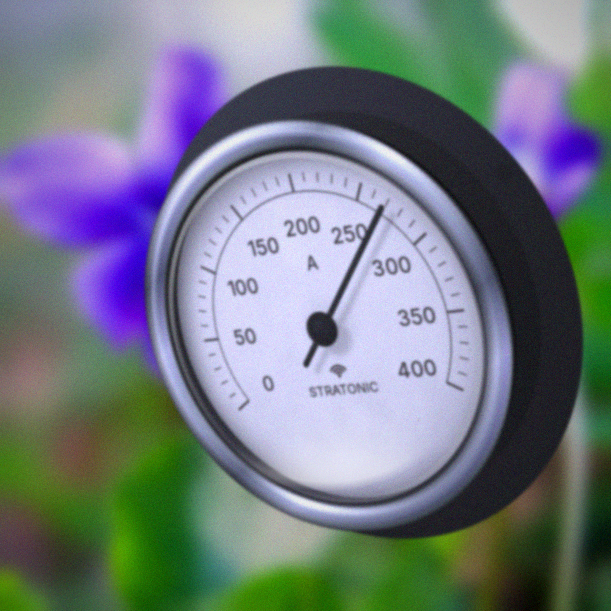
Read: {"value": 270, "unit": "A"}
